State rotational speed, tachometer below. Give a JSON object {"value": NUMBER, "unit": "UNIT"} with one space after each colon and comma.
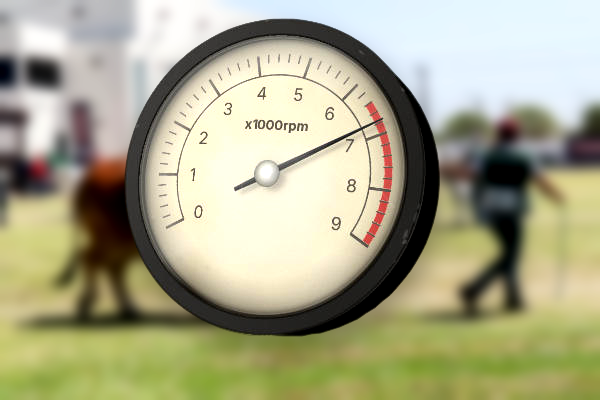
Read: {"value": 6800, "unit": "rpm"}
